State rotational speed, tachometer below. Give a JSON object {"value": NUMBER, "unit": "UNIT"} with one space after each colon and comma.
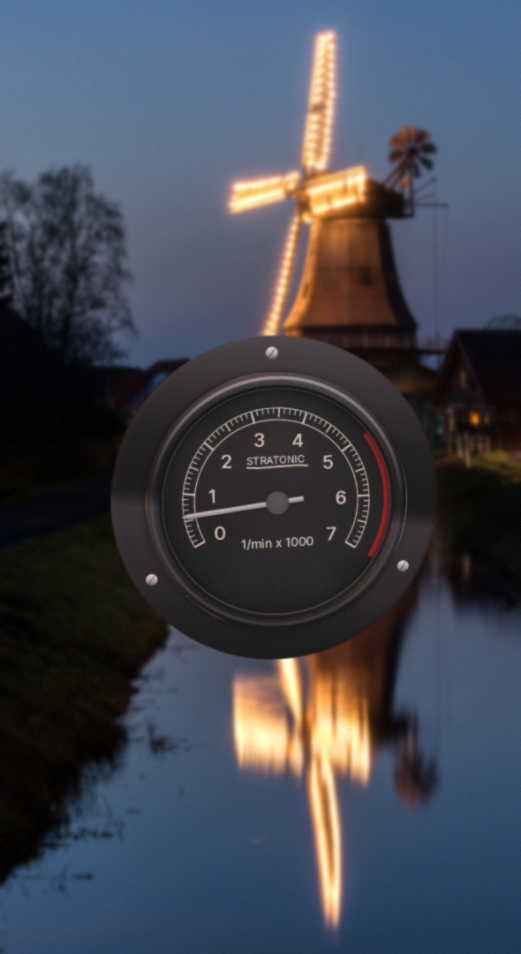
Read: {"value": 600, "unit": "rpm"}
